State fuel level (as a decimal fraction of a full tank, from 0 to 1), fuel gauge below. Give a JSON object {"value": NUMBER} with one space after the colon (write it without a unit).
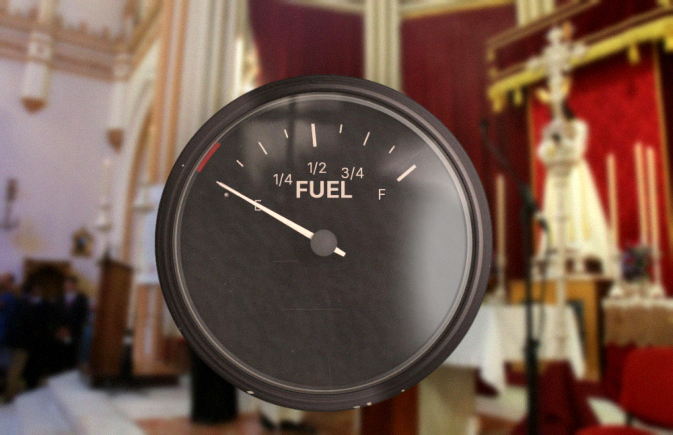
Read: {"value": 0}
